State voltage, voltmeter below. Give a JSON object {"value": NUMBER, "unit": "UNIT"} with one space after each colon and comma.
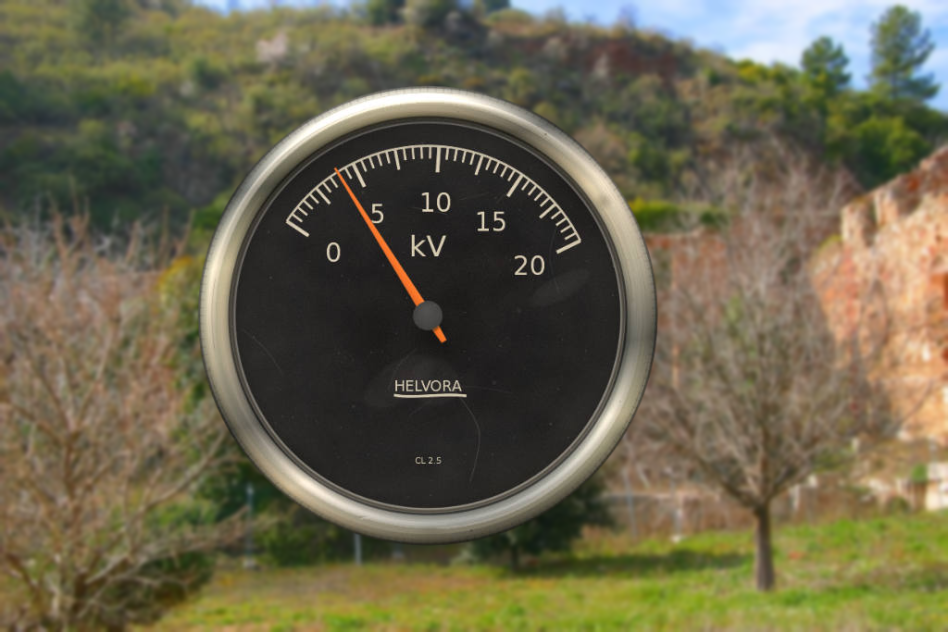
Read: {"value": 4, "unit": "kV"}
